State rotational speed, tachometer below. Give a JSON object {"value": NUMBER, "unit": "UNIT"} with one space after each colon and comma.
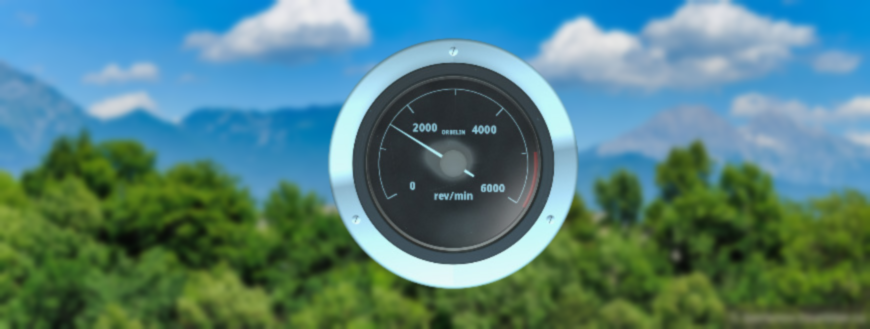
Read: {"value": 1500, "unit": "rpm"}
